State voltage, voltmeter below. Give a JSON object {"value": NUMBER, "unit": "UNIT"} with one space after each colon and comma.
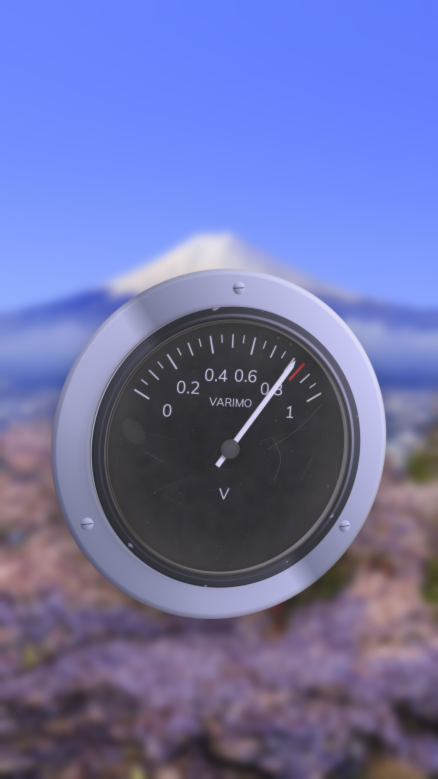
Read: {"value": 0.8, "unit": "V"}
